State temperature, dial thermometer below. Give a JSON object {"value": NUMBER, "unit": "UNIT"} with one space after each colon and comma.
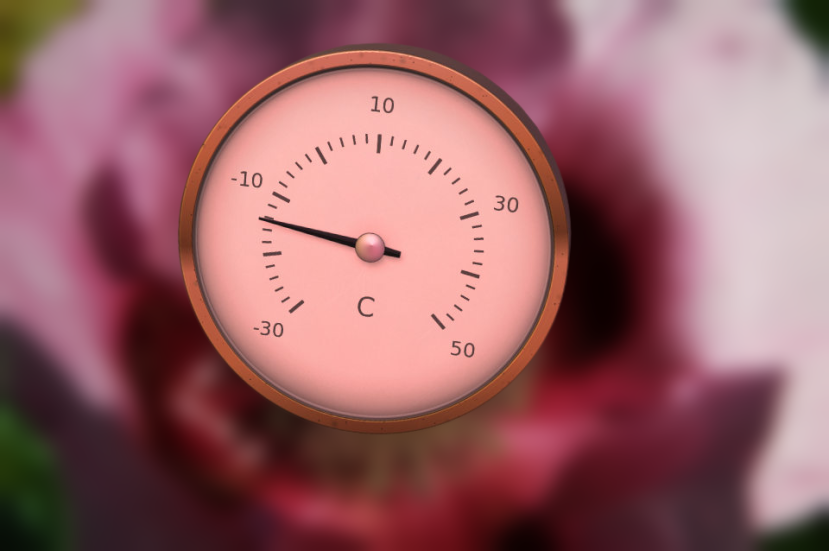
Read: {"value": -14, "unit": "°C"}
